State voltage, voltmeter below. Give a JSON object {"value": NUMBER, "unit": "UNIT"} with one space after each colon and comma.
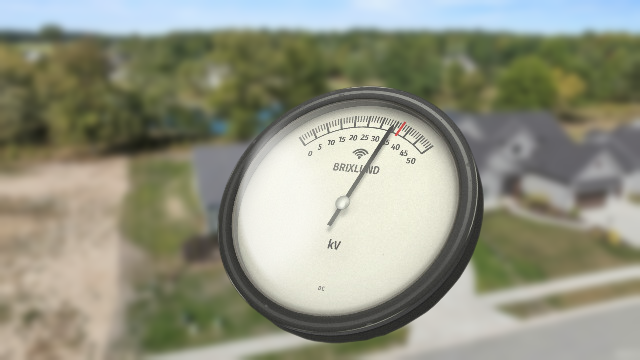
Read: {"value": 35, "unit": "kV"}
